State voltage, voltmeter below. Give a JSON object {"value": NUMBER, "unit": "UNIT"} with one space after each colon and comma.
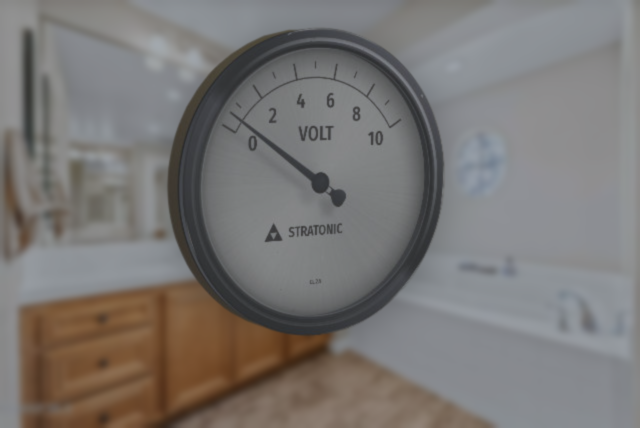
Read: {"value": 0.5, "unit": "V"}
